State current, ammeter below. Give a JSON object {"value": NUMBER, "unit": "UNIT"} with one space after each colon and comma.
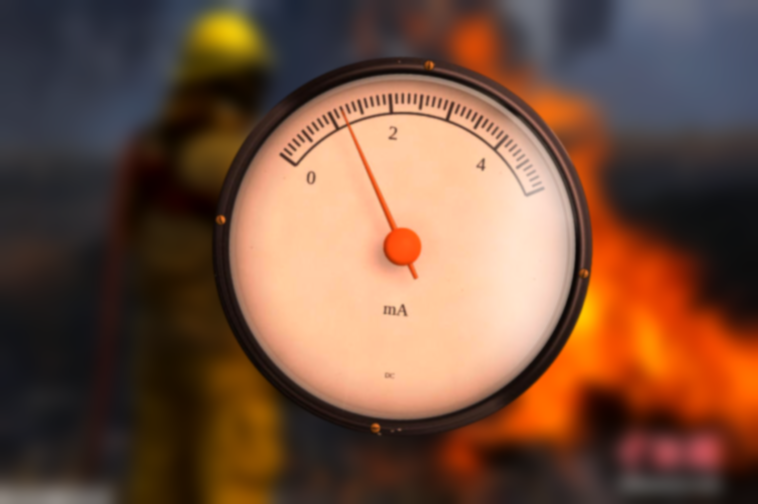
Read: {"value": 1.2, "unit": "mA"}
